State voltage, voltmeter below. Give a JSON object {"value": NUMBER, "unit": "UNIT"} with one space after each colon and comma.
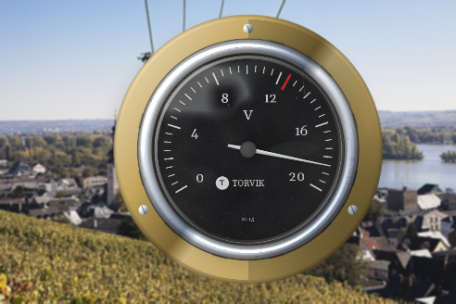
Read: {"value": 18.5, "unit": "V"}
